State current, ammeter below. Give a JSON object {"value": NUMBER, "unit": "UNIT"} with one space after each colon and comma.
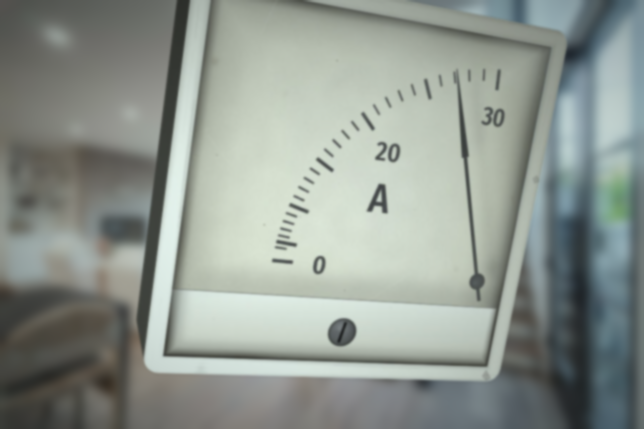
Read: {"value": 27, "unit": "A"}
